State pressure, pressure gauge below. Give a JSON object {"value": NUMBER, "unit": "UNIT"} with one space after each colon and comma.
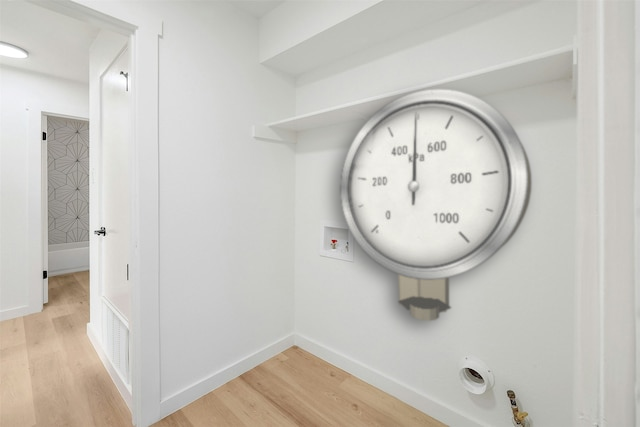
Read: {"value": 500, "unit": "kPa"}
